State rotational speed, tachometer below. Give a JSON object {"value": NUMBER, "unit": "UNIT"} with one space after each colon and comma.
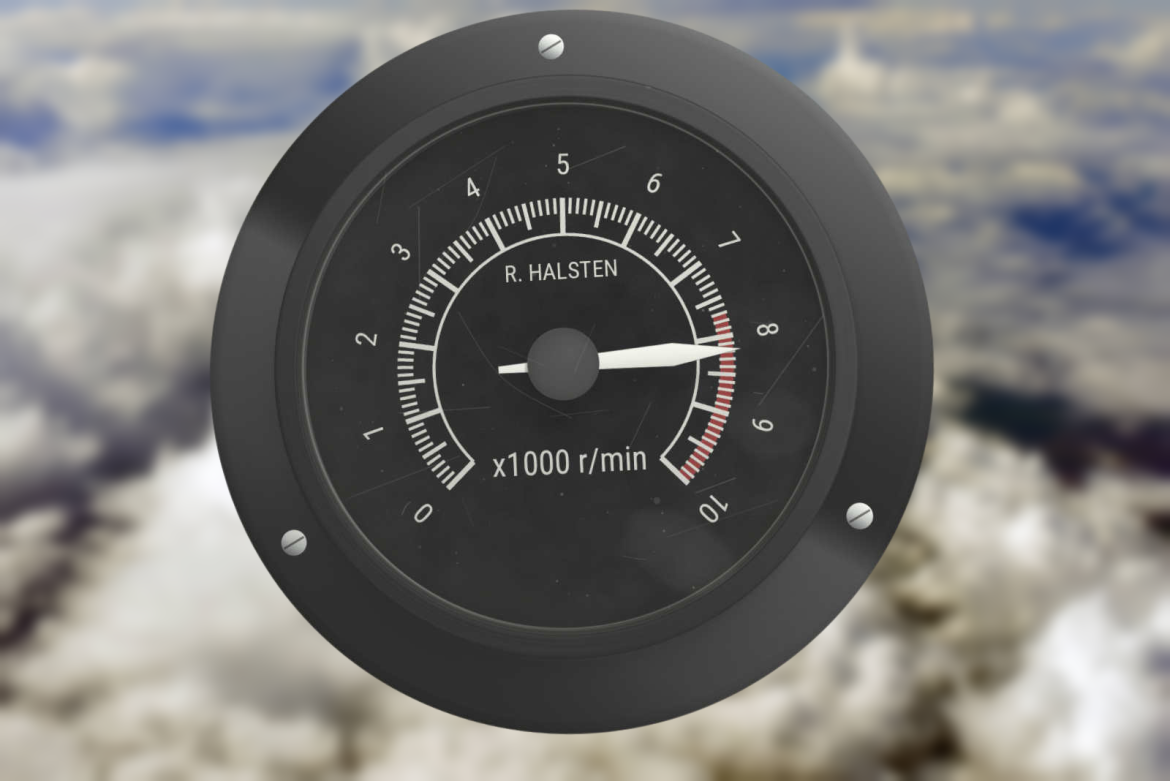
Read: {"value": 8200, "unit": "rpm"}
